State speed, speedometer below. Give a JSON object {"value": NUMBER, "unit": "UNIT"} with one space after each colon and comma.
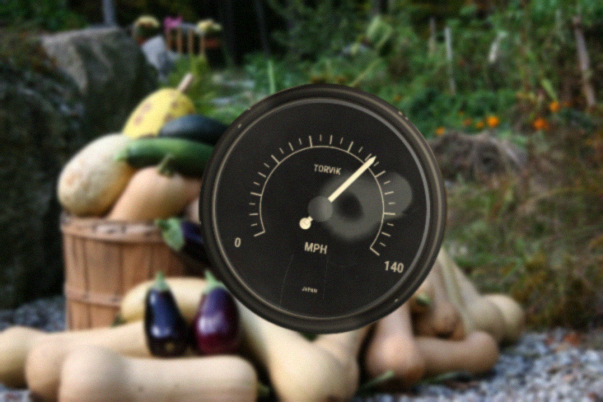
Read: {"value": 92.5, "unit": "mph"}
